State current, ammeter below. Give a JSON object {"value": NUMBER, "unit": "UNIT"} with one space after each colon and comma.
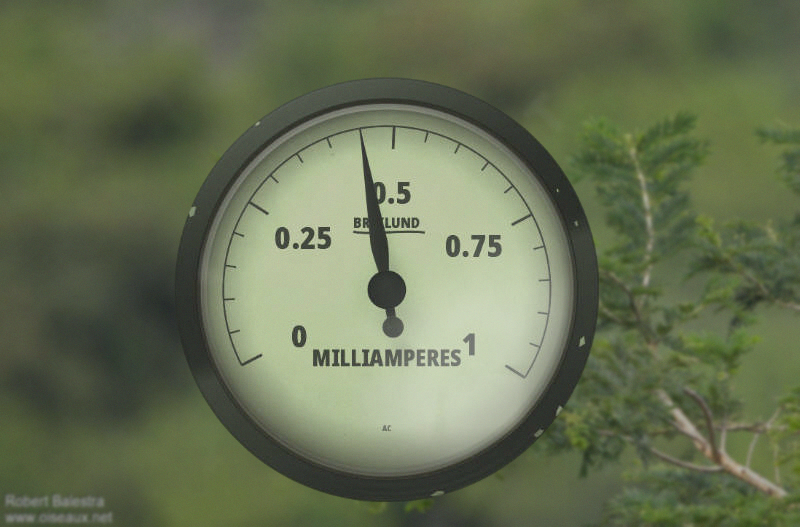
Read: {"value": 0.45, "unit": "mA"}
